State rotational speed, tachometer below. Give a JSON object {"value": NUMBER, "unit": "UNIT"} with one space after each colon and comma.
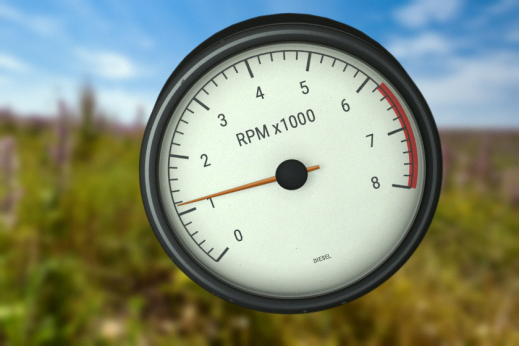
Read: {"value": 1200, "unit": "rpm"}
